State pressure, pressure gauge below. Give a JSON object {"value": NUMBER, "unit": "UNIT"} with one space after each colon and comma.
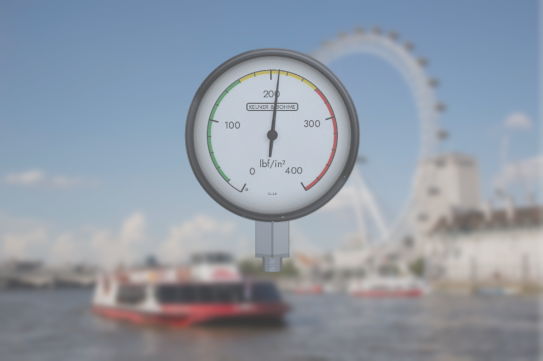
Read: {"value": 210, "unit": "psi"}
